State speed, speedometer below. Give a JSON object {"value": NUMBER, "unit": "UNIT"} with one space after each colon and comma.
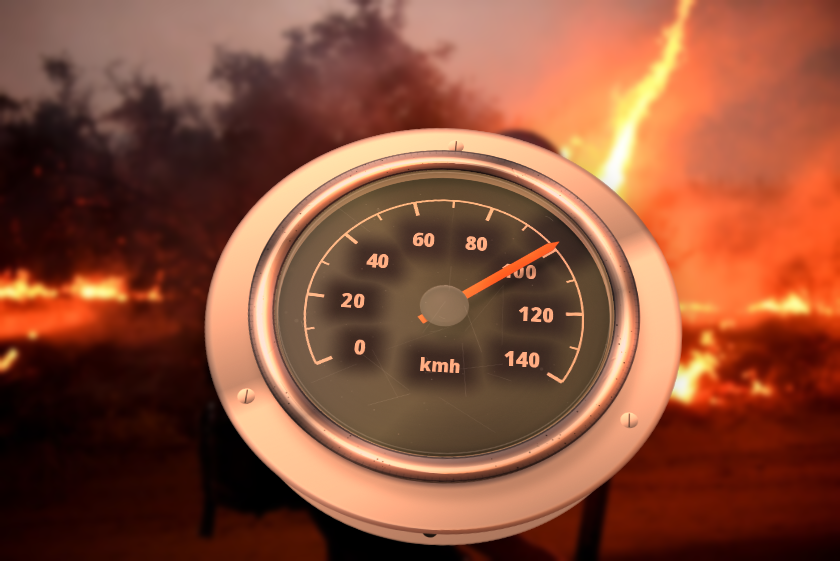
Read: {"value": 100, "unit": "km/h"}
